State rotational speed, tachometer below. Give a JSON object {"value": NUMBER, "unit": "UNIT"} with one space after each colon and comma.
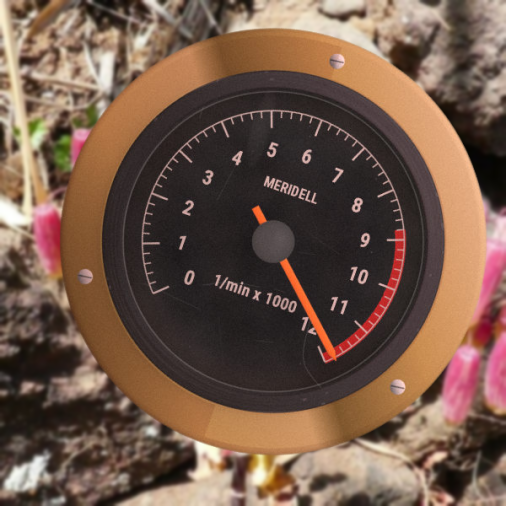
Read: {"value": 11800, "unit": "rpm"}
